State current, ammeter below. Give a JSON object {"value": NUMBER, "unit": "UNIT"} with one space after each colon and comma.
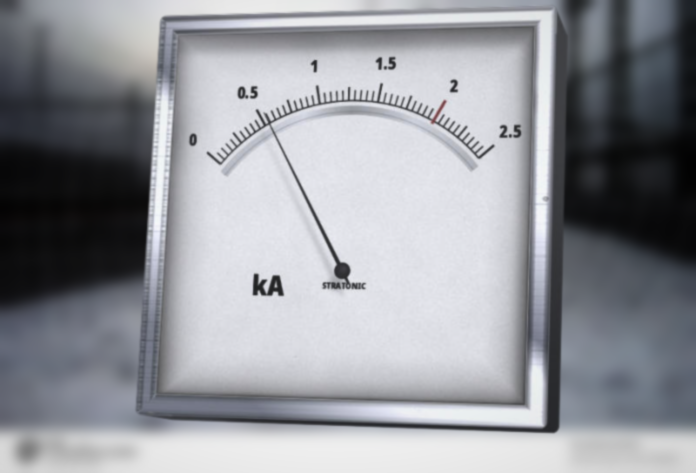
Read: {"value": 0.55, "unit": "kA"}
